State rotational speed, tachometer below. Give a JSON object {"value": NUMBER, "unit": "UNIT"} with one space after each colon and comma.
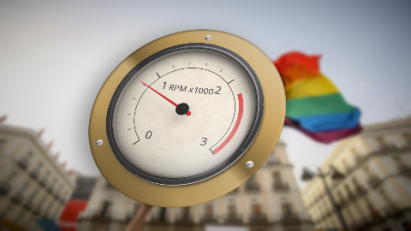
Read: {"value": 800, "unit": "rpm"}
